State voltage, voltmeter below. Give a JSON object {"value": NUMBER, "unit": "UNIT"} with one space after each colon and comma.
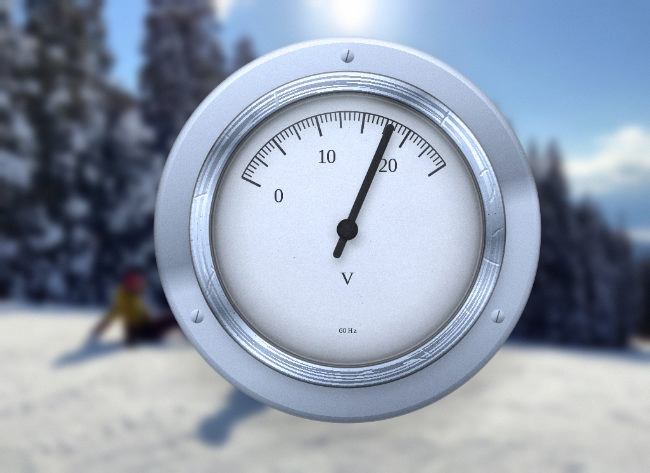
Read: {"value": 18, "unit": "V"}
